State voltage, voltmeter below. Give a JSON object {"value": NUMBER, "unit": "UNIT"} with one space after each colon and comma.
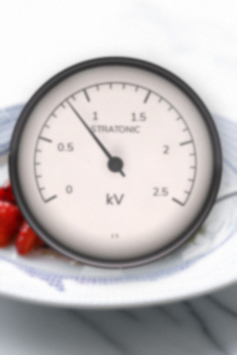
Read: {"value": 0.85, "unit": "kV"}
